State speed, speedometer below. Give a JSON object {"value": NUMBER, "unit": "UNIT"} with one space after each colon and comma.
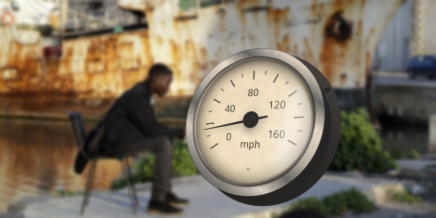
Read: {"value": 15, "unit": "mph"}
